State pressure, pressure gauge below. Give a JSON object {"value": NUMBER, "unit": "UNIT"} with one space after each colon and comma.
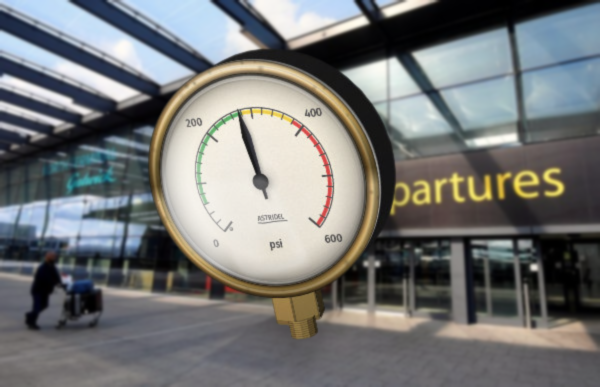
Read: {"value": 280, "unit": "psi"}
